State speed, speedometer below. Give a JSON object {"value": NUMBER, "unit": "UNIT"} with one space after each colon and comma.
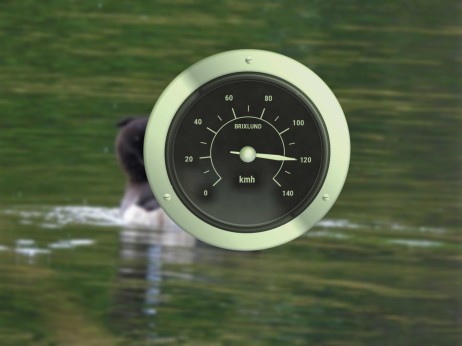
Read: {"value": 120, "unit": "km/h"}
